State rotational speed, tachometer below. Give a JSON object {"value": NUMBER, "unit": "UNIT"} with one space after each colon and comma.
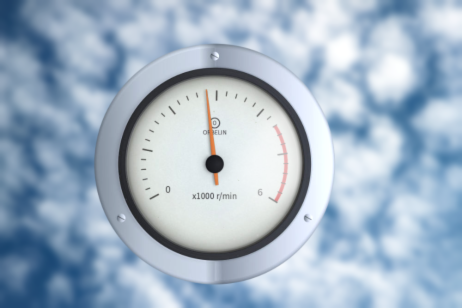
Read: {"value": 2800, "unit": "rpm"}
